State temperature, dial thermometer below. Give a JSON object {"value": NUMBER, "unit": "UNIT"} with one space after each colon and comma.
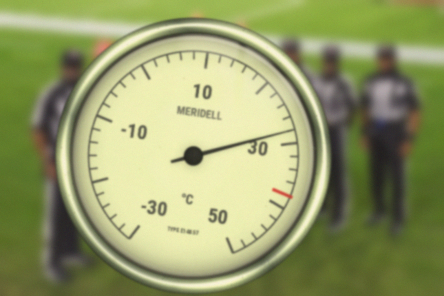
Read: {"value": 28, "unit": "°C"}
